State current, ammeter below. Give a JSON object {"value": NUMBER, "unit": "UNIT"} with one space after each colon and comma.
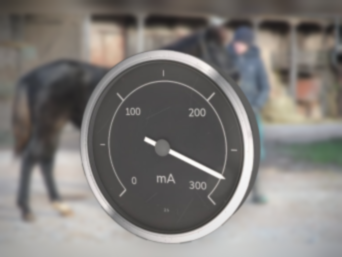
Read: {"value": 275, "unit": "mA"}
